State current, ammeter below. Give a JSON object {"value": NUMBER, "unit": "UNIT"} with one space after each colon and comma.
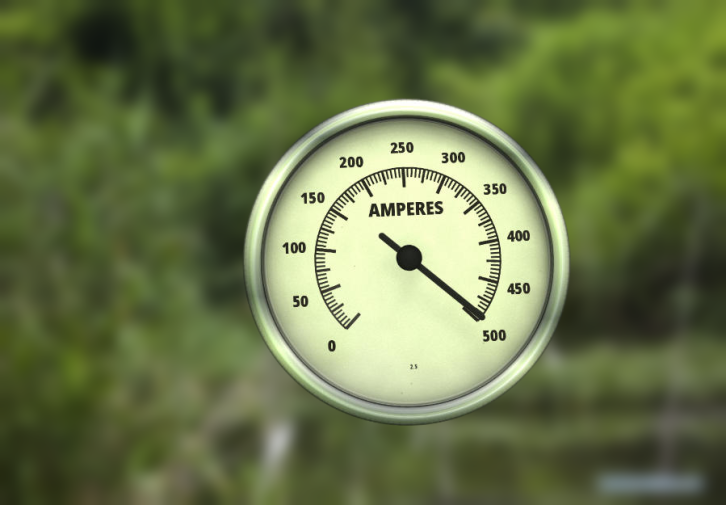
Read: {"value": 495, "unit": "A"}
